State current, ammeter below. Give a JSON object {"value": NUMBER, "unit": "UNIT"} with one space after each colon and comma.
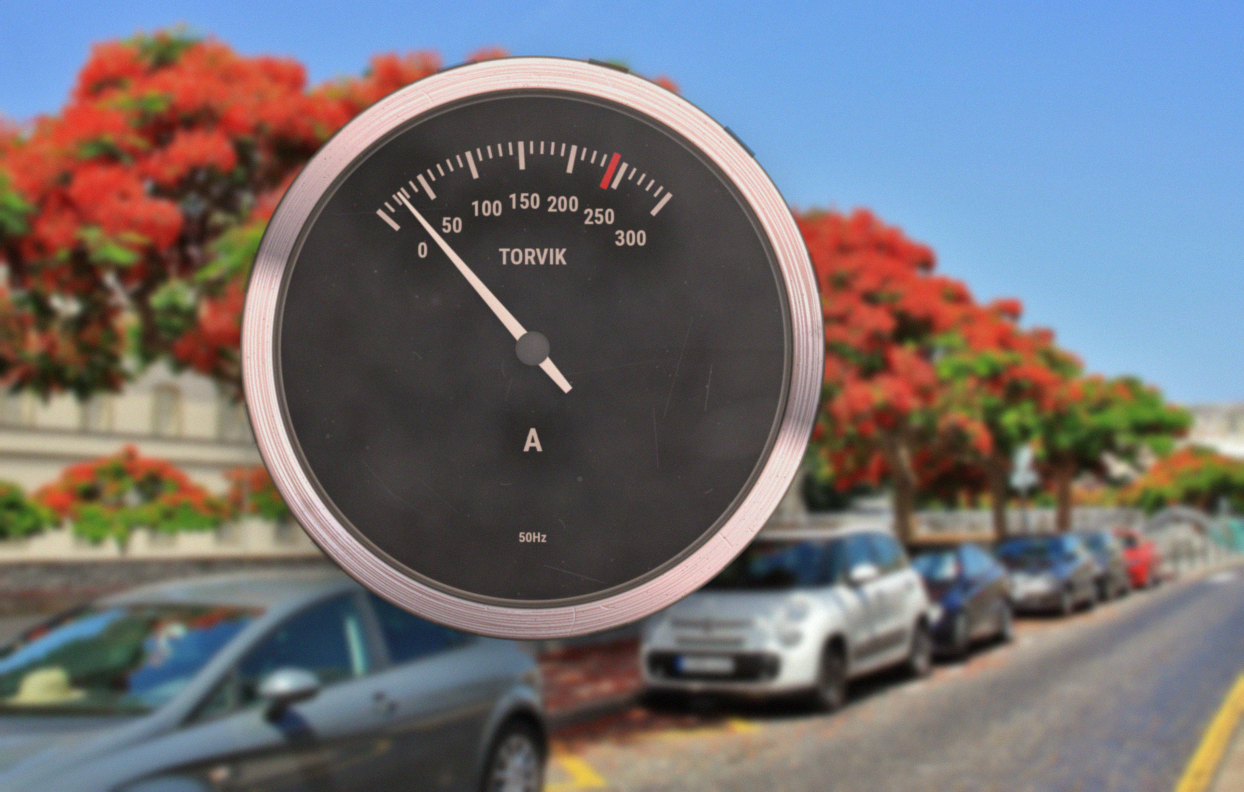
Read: {"value": 25, "unit": "A"}
